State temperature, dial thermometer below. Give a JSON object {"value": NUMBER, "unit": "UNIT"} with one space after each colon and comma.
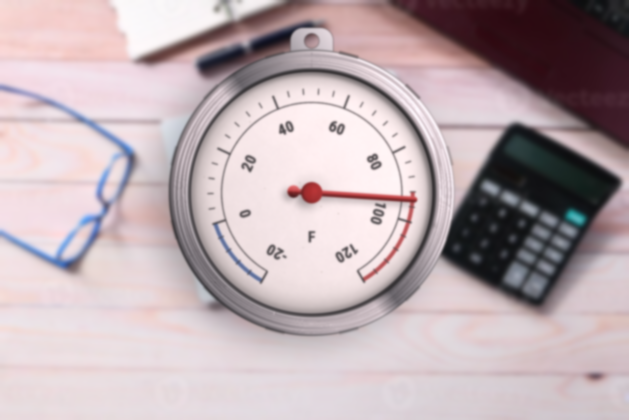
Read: {"value": 94, "unit": "°F"}
